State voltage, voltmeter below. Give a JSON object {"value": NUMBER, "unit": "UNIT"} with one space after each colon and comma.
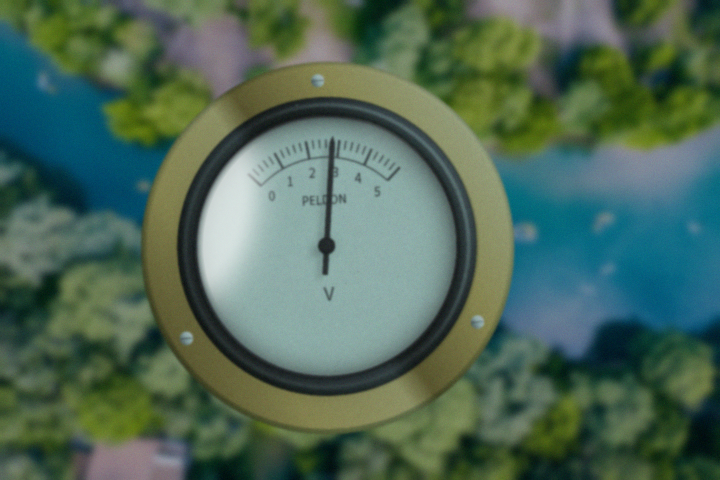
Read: {"value": 2.8, "unit": "V"}
